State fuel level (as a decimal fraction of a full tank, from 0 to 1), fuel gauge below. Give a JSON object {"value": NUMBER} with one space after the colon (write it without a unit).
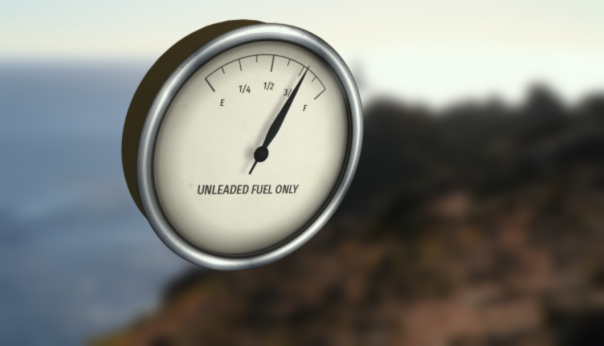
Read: {"value": 0.75}
